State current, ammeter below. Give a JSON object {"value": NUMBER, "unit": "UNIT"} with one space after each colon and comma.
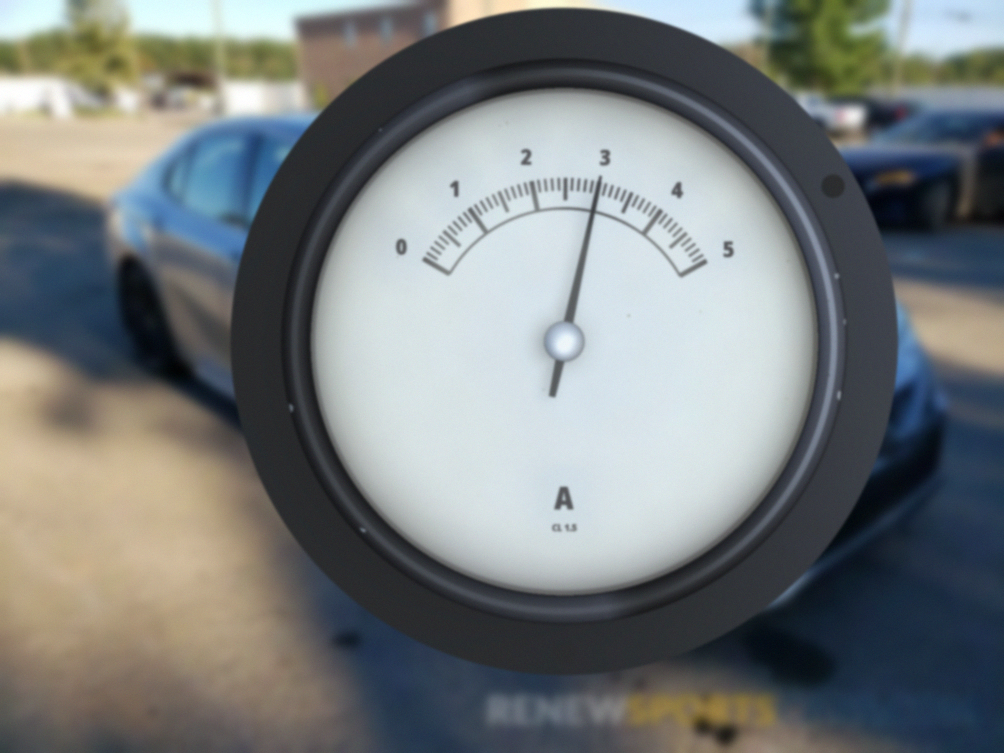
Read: {"value": 3, "unit": "A"}
